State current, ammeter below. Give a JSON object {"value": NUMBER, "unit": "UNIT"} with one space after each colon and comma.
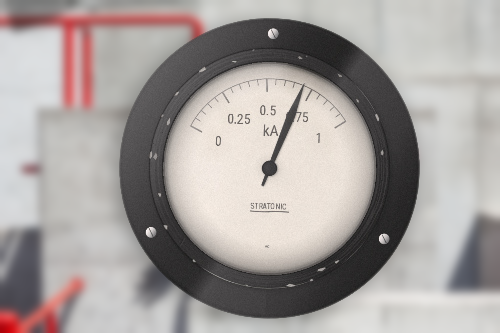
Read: {"value": 0.7, "unit": "kA"}
